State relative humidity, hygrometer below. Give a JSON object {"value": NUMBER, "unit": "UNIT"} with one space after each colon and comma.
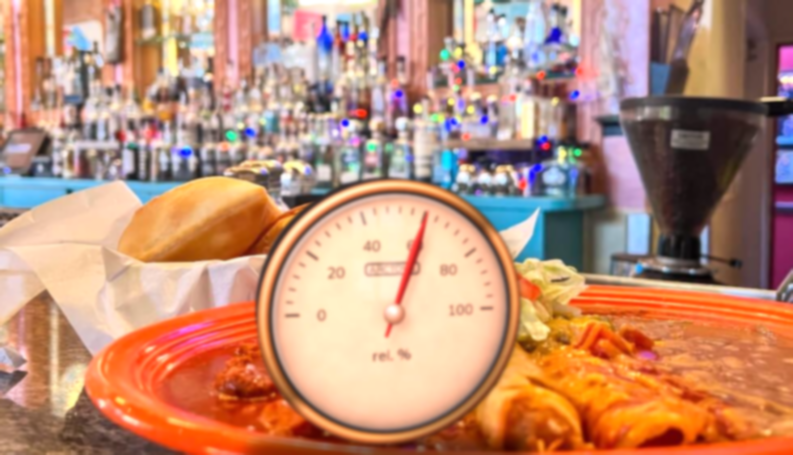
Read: {"value": 60, "unit": "%"}
